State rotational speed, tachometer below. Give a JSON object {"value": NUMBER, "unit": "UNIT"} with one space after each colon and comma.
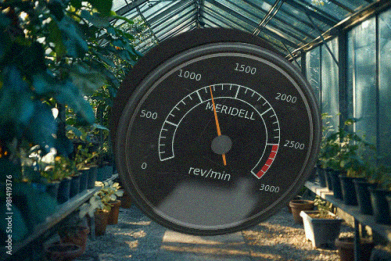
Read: {"value": 1150, "unit": "rpm"}
